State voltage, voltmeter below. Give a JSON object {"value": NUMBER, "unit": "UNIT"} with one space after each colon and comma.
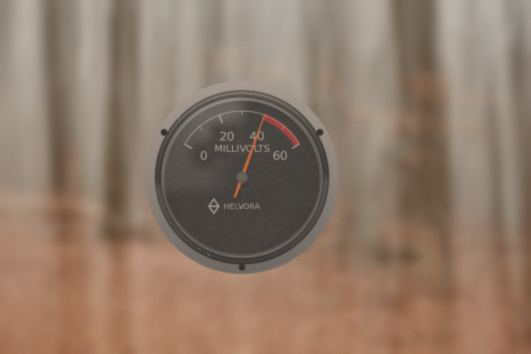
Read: {"value": 40, "unit": "mV"}
